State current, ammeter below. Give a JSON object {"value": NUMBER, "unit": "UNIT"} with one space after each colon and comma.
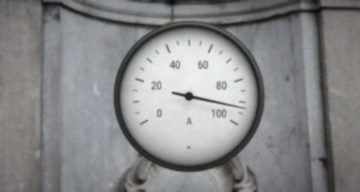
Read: {"value": 92.5, "unit": "A"}
